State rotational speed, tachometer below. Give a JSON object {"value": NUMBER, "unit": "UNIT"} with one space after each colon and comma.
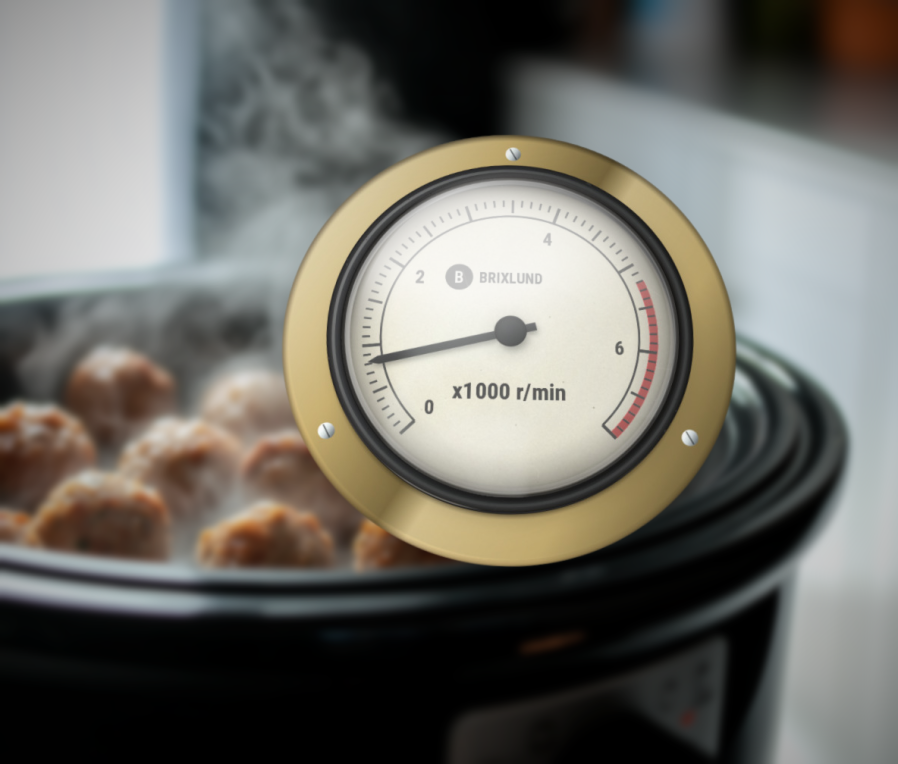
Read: {"value": 800, "unit": "rpm"}
